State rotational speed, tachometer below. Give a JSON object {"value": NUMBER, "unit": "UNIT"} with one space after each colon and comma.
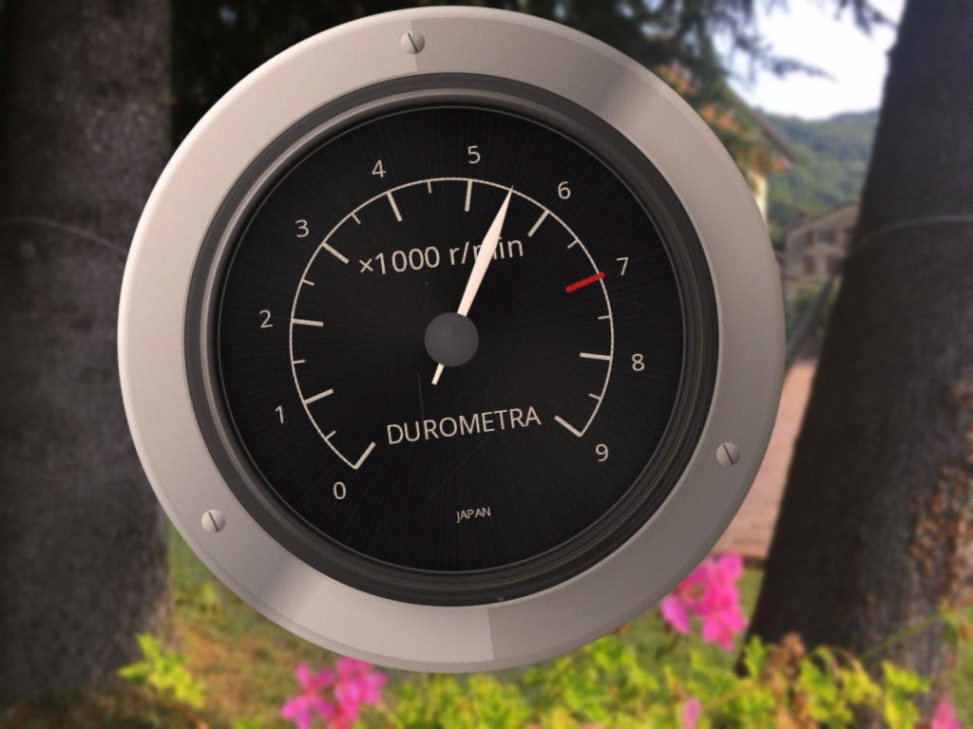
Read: {"value": 5500, "unit": "rpm"}
